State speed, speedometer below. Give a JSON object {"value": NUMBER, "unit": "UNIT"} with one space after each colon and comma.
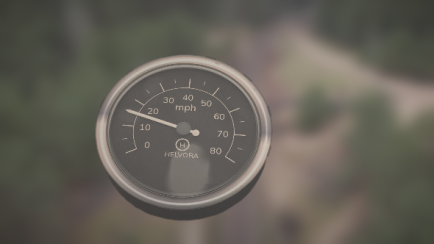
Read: {"value": 15, "unit": "mph"}
